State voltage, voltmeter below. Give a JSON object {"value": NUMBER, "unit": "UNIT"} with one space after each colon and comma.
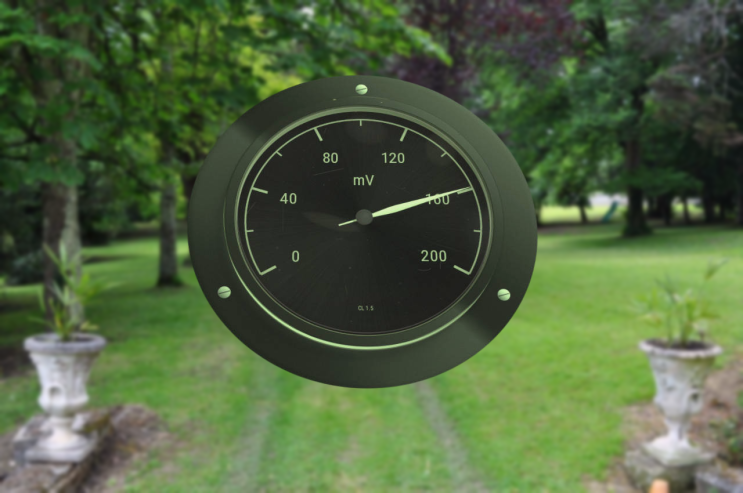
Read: {"value": 160, "unit": "mV"}
